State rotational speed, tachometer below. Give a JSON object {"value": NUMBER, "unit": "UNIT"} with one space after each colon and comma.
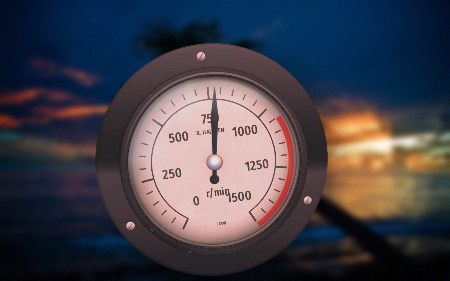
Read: {"value": 775, "unit": "rpm"}
